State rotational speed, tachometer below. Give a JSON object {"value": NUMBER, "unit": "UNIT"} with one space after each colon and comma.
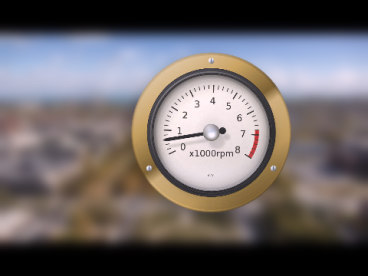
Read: {"value": 600, "unit": "rpm"}
